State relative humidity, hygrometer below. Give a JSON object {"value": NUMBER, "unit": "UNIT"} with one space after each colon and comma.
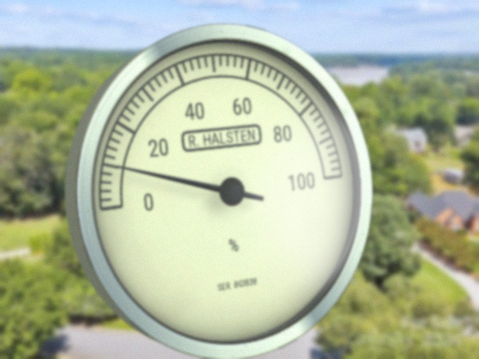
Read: {"value": 10, "unit": "%"}
